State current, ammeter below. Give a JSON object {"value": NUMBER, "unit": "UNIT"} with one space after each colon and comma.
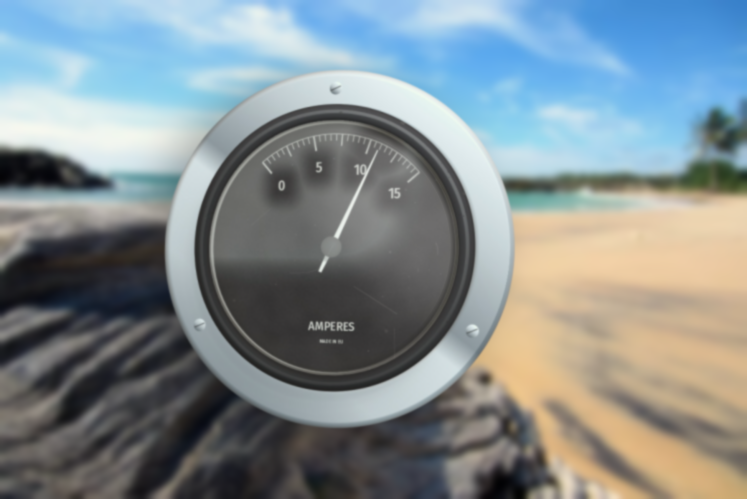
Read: {"value": 11, "unit": "A"}
